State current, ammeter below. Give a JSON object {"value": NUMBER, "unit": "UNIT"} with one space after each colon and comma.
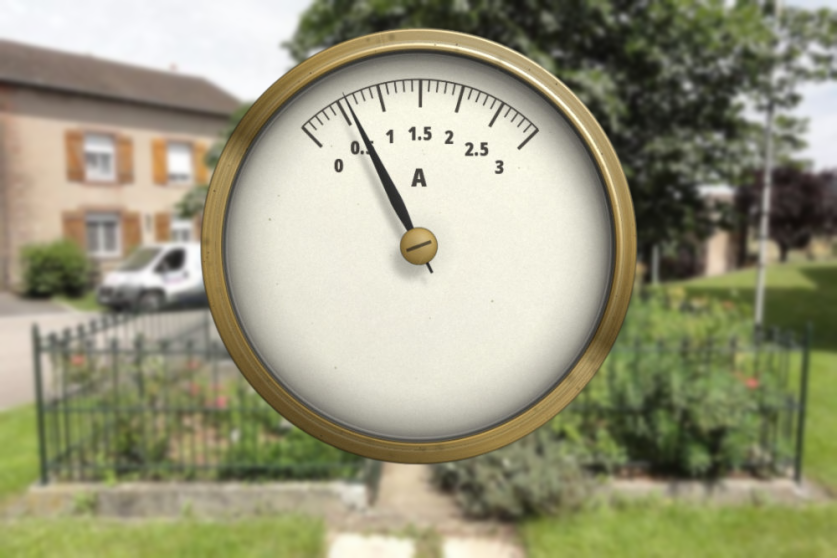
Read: {"value": 0.6, "unit": "A"}
